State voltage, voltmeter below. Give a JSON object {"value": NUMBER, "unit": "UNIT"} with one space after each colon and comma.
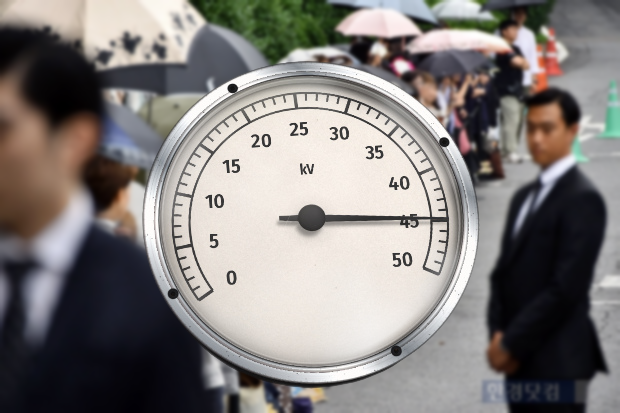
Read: {"value": 45, "unit": "kV"}
